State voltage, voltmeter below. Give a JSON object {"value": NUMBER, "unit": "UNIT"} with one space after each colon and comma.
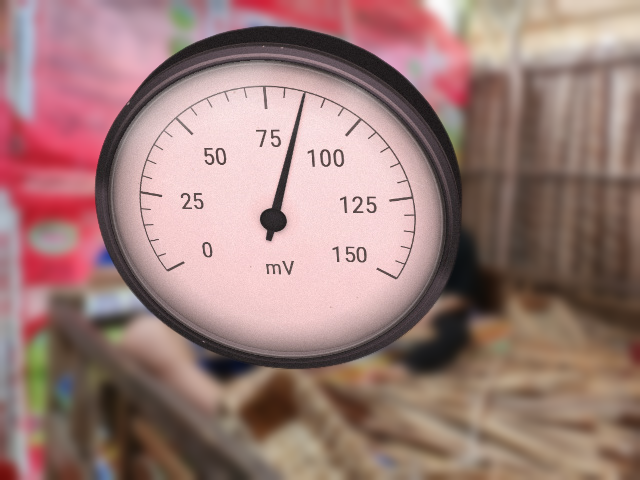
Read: {"value": 85, "unit": "mV"}
